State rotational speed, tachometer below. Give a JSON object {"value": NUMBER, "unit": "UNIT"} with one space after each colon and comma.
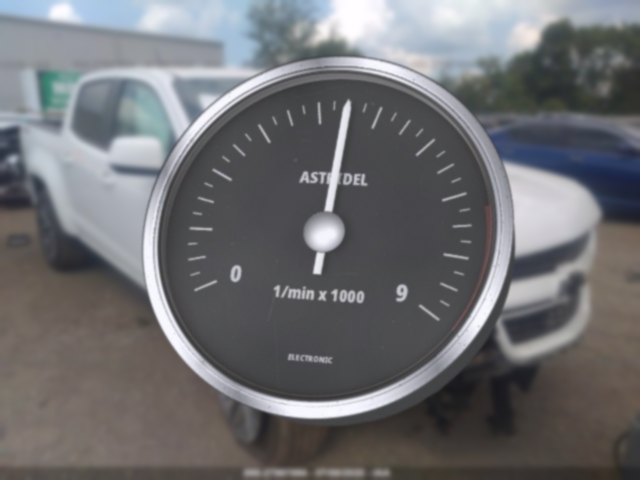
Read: {"value": 4500, "unit": "rpm"}
